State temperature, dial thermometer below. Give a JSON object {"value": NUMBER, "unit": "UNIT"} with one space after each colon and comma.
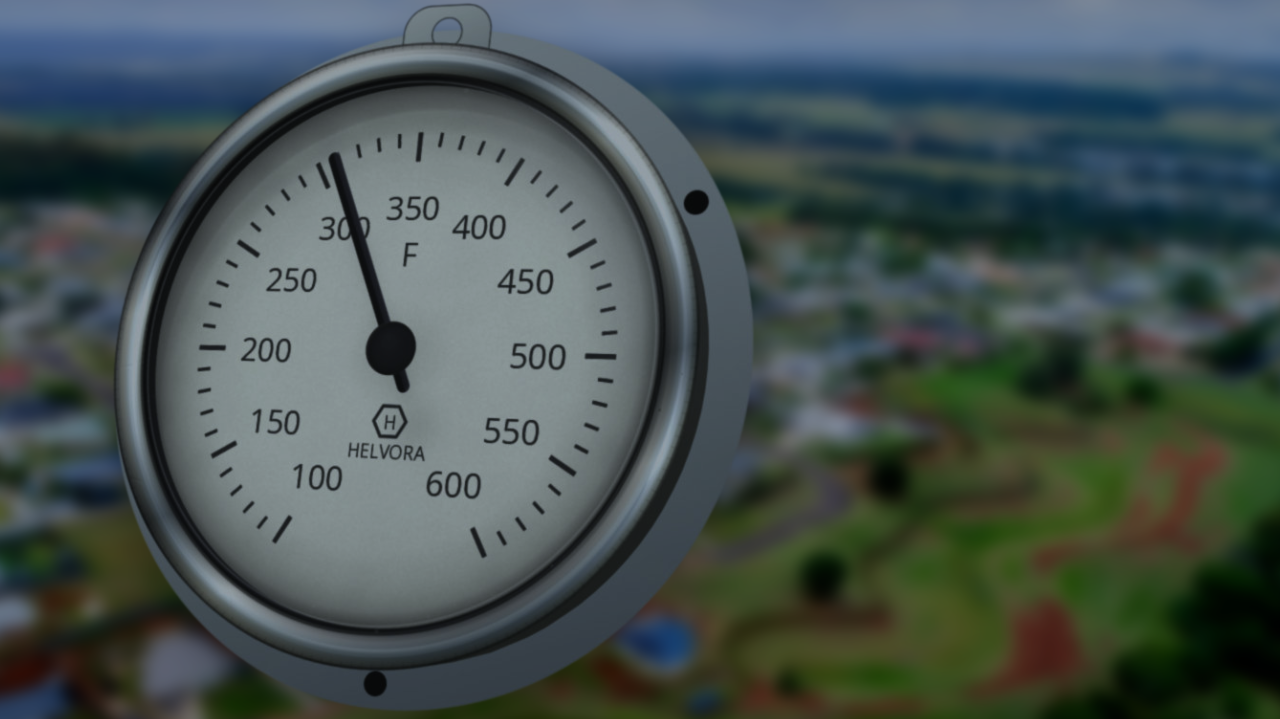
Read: {"value": 310, "unit": "°F"}
